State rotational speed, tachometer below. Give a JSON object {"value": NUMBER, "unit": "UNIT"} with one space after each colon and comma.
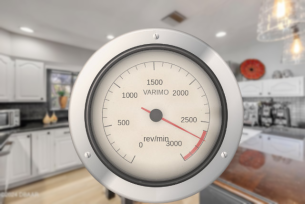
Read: {"value": 2700, "unit": "rpm"}
